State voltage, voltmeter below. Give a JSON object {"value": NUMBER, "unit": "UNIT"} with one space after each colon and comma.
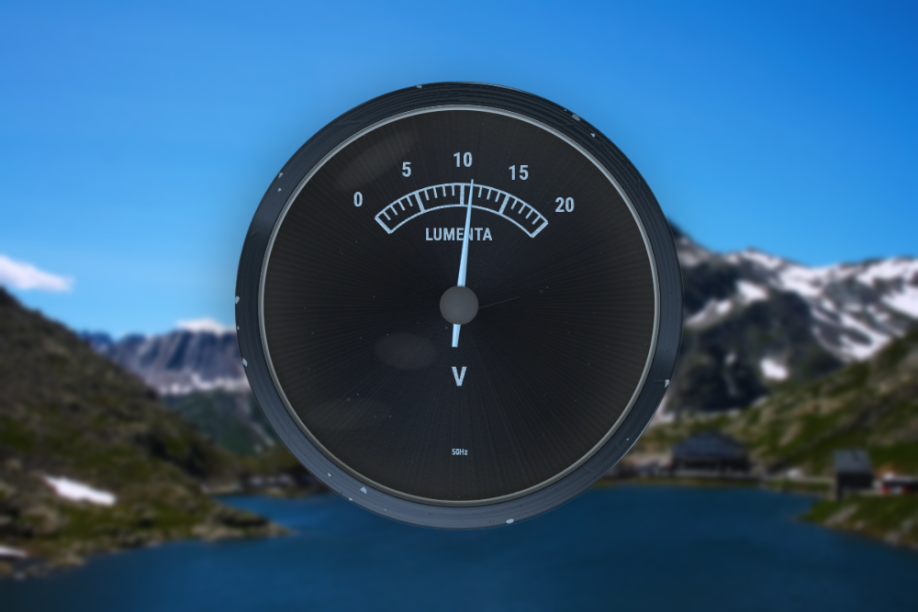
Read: {"value": 11, "unit": "V"}
